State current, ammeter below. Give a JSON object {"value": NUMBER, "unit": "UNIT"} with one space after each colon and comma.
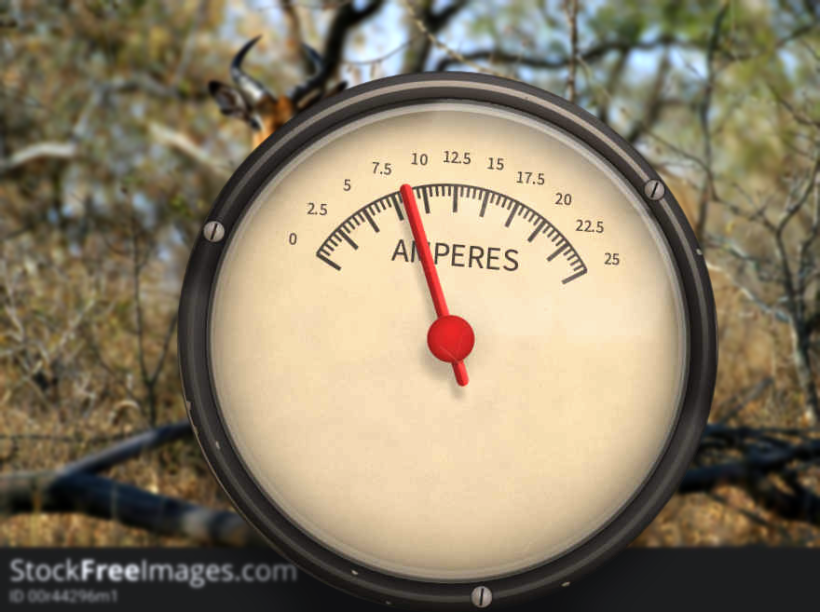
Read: {"value": 8.5, "unit": "A"}
